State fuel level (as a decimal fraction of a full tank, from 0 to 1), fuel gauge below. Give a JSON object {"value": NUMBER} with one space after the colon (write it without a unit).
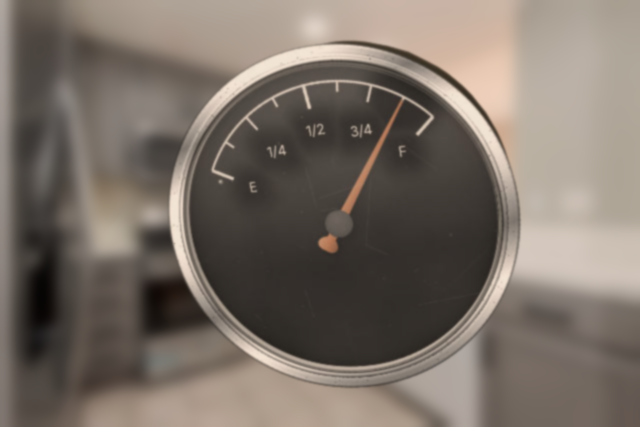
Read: {"value": 0.875}
